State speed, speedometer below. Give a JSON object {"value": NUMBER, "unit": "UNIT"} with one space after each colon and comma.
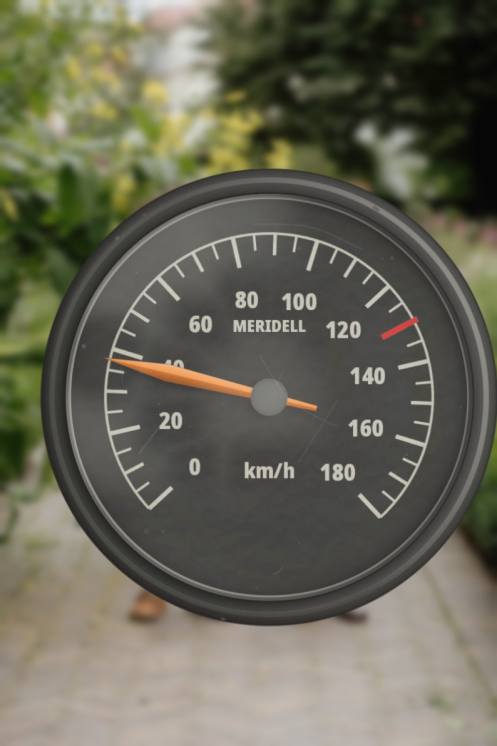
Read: {"value": 37.5, "unit": "km/h"}
